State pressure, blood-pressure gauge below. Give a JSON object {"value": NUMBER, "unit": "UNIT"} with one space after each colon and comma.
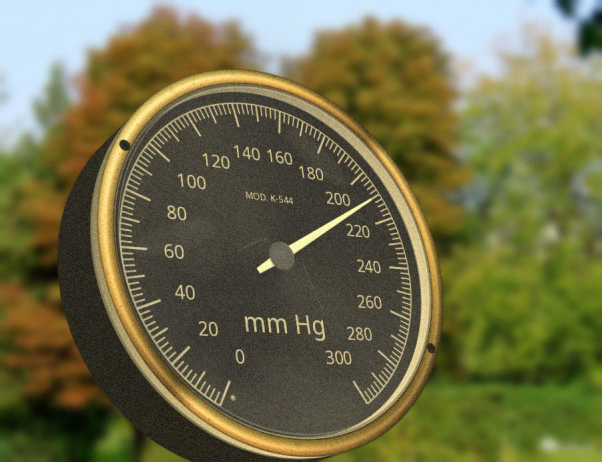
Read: {"value": 210, "unit": "mmHg"}
